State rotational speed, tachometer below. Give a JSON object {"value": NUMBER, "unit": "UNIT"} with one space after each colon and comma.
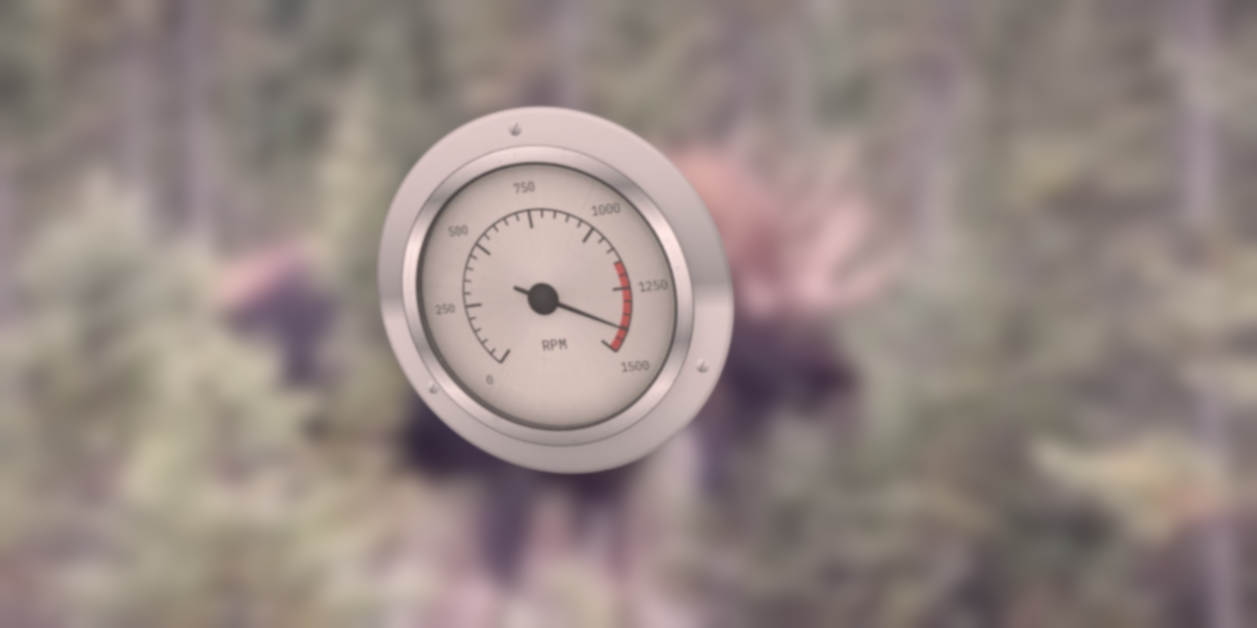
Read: {"value": 1400, "unit": "rpm"}
